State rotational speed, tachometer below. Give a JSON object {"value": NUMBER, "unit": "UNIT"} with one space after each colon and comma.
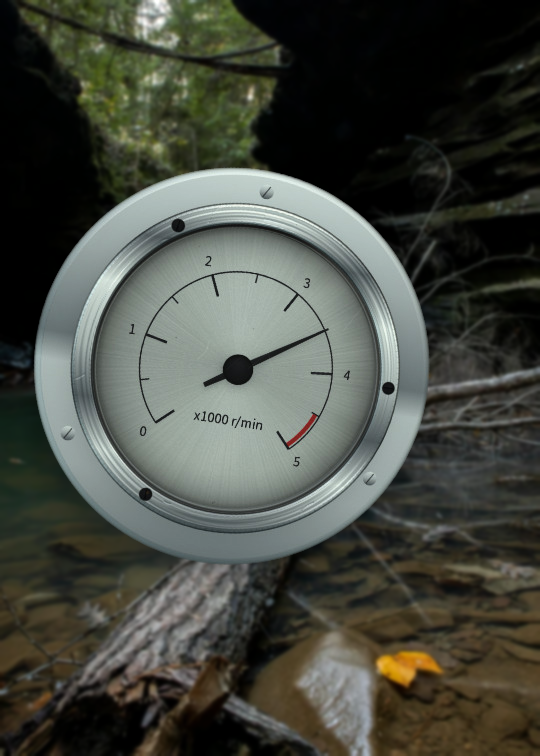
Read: {"value": 3500, "unit": "rpm"}
